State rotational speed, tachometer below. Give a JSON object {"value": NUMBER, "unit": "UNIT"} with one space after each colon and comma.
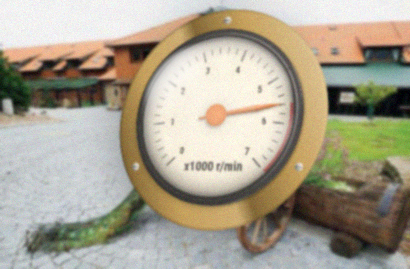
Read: {"value": 5600, "unit": "rpm"}
